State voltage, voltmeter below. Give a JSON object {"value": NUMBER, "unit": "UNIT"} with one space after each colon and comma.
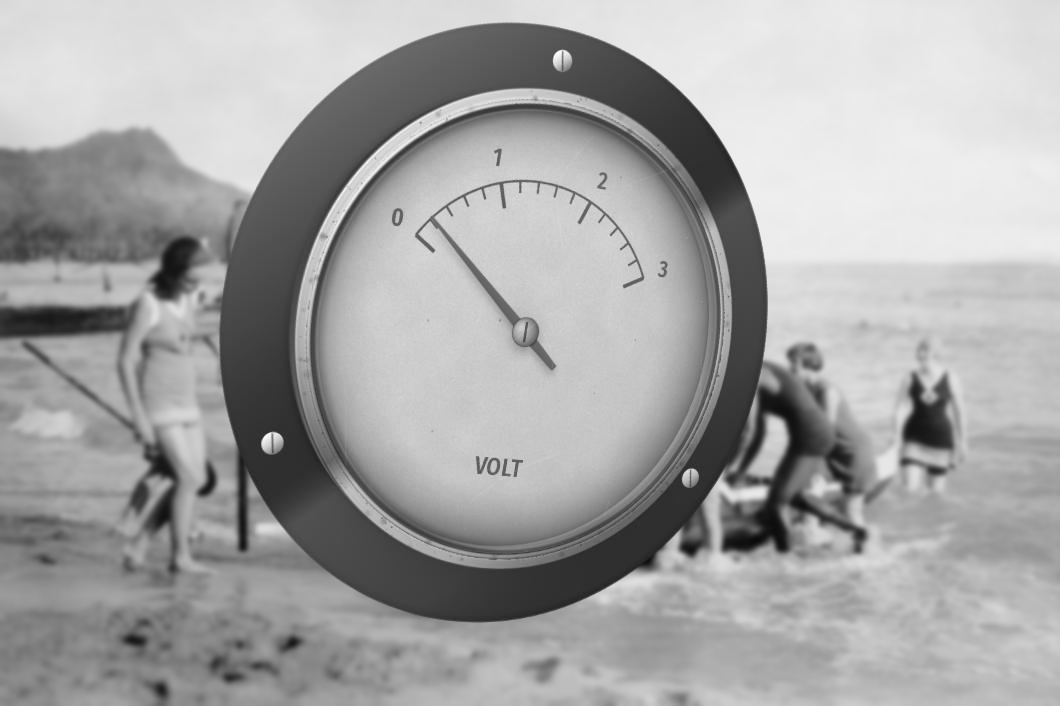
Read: {"value": 0.2, "unit": "V"}
